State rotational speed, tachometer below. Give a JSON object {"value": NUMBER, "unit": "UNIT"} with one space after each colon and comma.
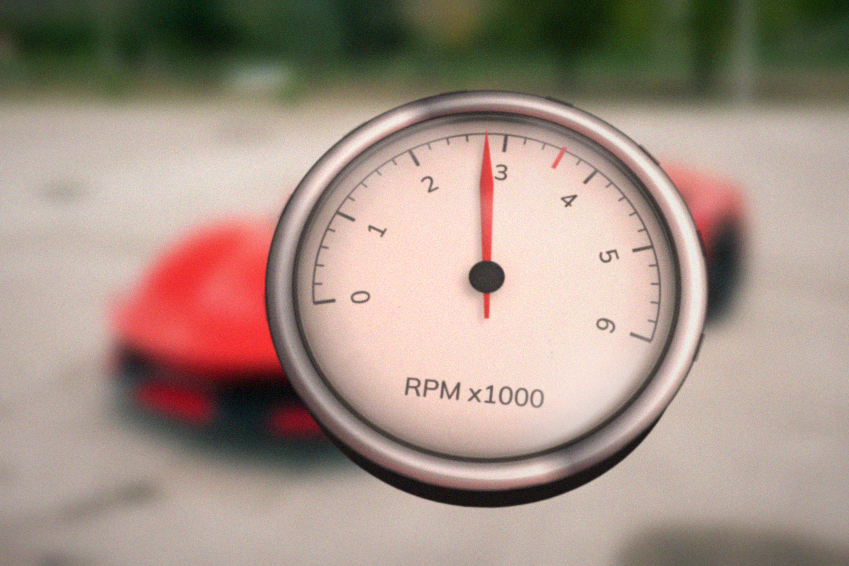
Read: {"value": 2800, "unit": "rpm"}
